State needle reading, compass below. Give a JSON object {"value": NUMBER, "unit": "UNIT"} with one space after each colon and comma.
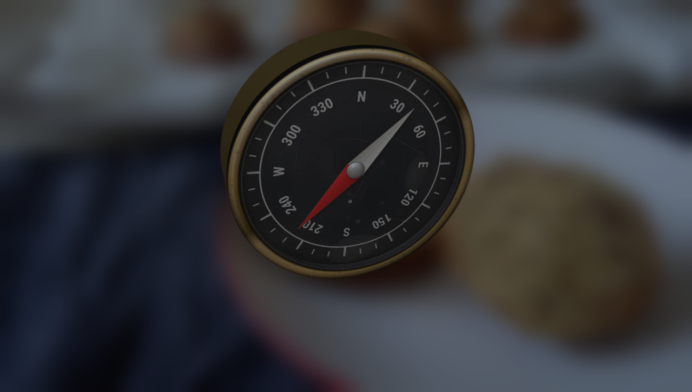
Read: {"value": 220, "unit": "°"}
